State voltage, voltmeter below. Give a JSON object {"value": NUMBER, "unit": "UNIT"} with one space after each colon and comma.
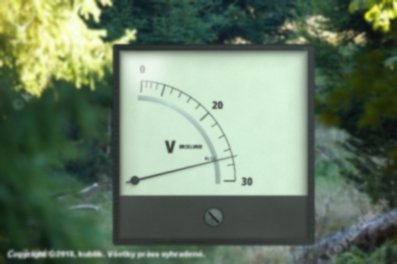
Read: {"value": 27, "unit": "V"}
